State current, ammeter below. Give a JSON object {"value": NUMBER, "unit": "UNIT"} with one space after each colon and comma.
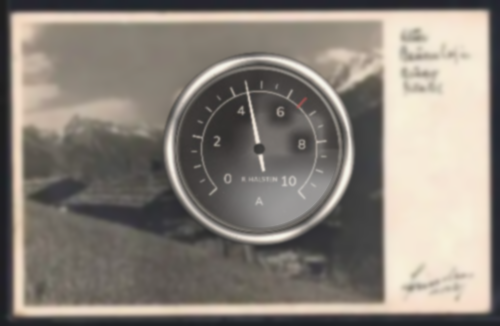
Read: {"value": 4.5, "unit": "A"}
